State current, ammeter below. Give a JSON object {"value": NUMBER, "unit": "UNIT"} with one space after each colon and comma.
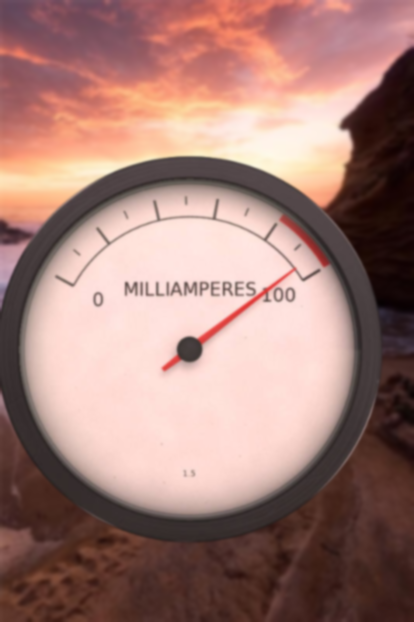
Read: {"value": 95, "unit": "mA"}
